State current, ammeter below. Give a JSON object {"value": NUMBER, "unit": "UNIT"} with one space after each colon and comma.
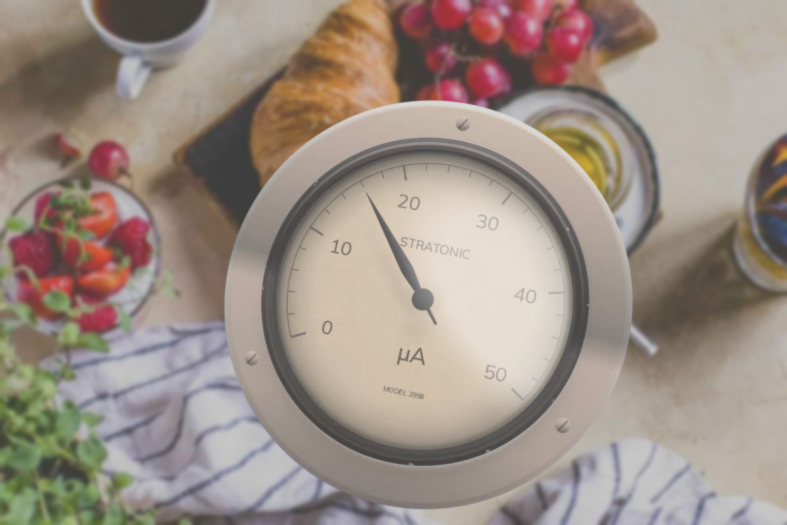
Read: {"value": 16, "unit": "µA"}
